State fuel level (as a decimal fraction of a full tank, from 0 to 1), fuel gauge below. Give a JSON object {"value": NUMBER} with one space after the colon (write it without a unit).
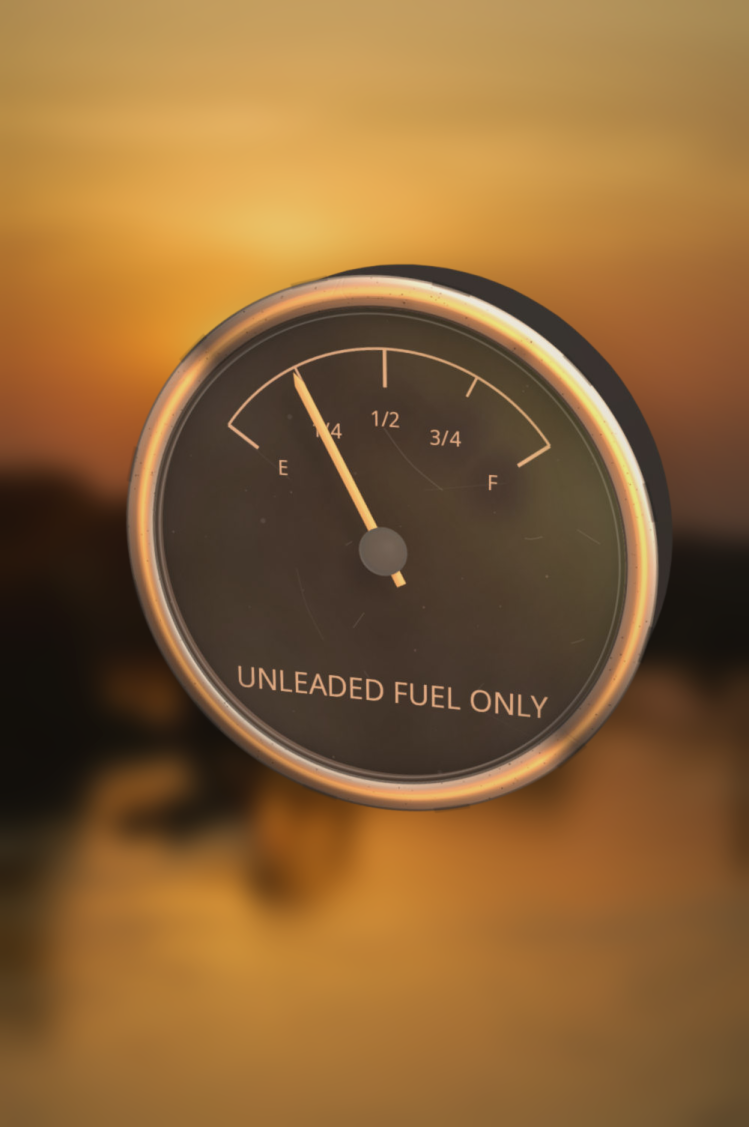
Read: {"value": 0.25}
